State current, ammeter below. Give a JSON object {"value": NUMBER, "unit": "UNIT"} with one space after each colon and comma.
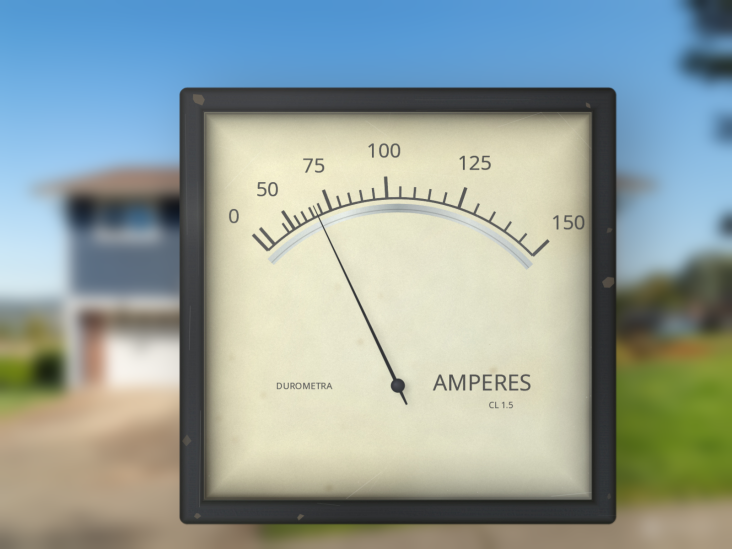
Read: {"value": 67.5, "unit": "A"}
